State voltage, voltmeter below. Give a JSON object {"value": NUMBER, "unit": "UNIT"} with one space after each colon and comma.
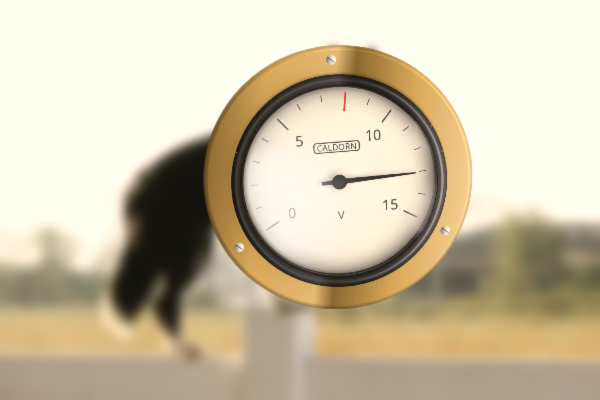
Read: {"value": 13, "unit": "V"}
